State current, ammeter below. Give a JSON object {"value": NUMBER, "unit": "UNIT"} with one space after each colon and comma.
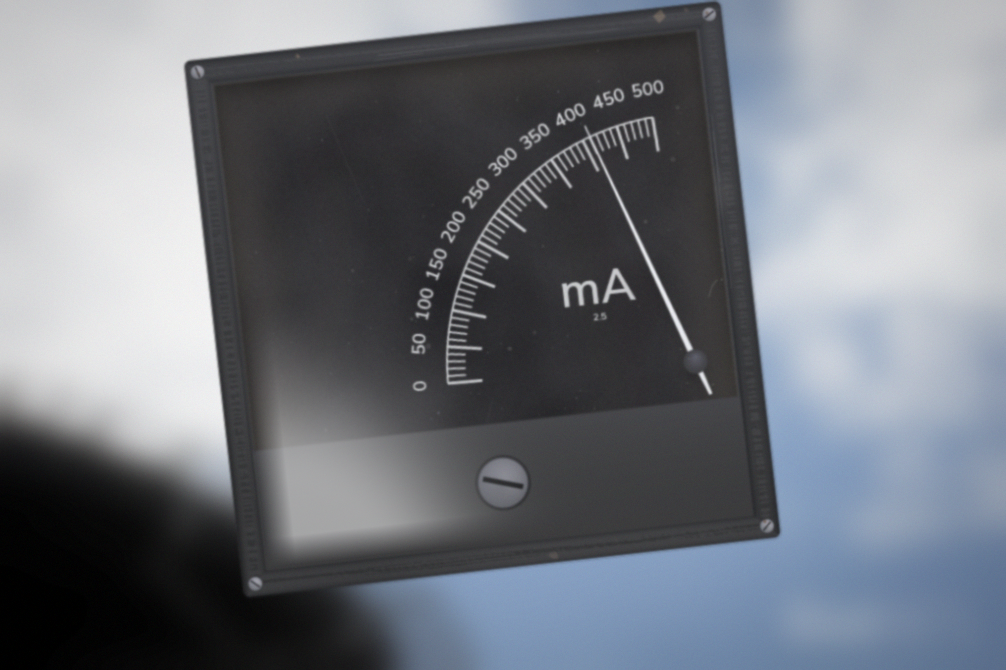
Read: {"value": 410, "unit": "mA"}
